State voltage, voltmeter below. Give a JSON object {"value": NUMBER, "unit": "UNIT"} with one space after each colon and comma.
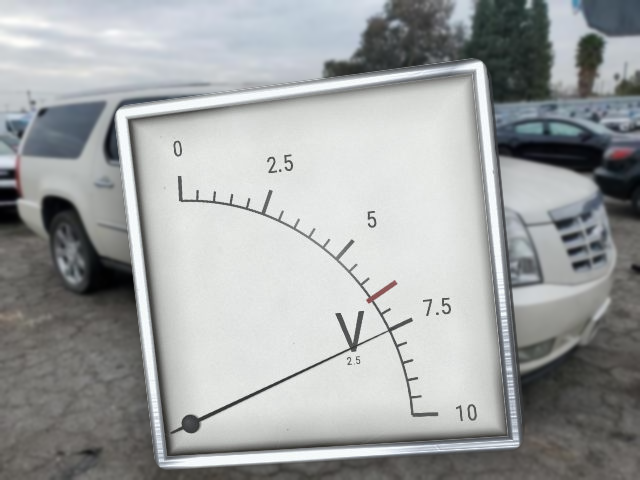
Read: {"value": 7.5, "unit": "V"}
